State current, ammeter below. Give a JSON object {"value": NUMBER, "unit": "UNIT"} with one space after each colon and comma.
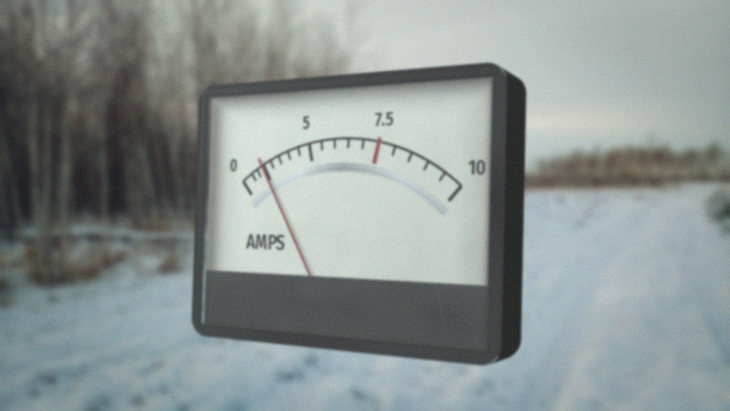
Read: {"value": 2.5, "unit": "A"}
